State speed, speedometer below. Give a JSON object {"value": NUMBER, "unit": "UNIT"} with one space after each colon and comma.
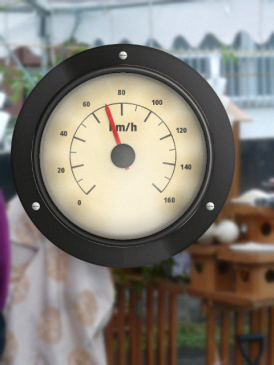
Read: {"value": 70, "unit": "km/h"}
